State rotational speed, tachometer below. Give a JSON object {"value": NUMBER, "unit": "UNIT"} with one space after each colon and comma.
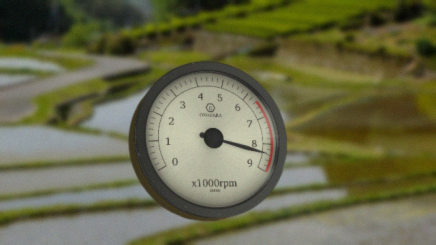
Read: {"value": 8400, "unit": "rpm"}
